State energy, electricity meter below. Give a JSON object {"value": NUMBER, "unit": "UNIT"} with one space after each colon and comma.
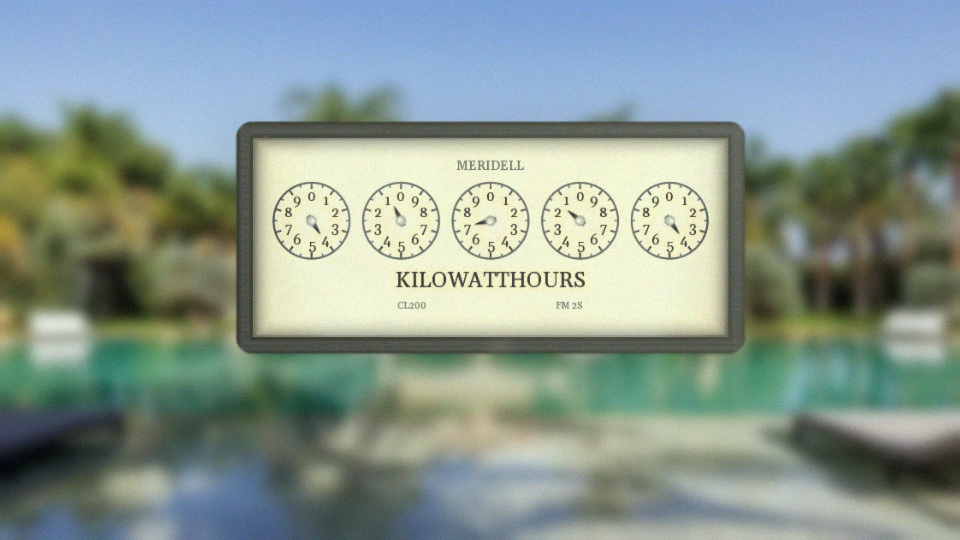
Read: {"value": 40714, "unit": "kWh"}
